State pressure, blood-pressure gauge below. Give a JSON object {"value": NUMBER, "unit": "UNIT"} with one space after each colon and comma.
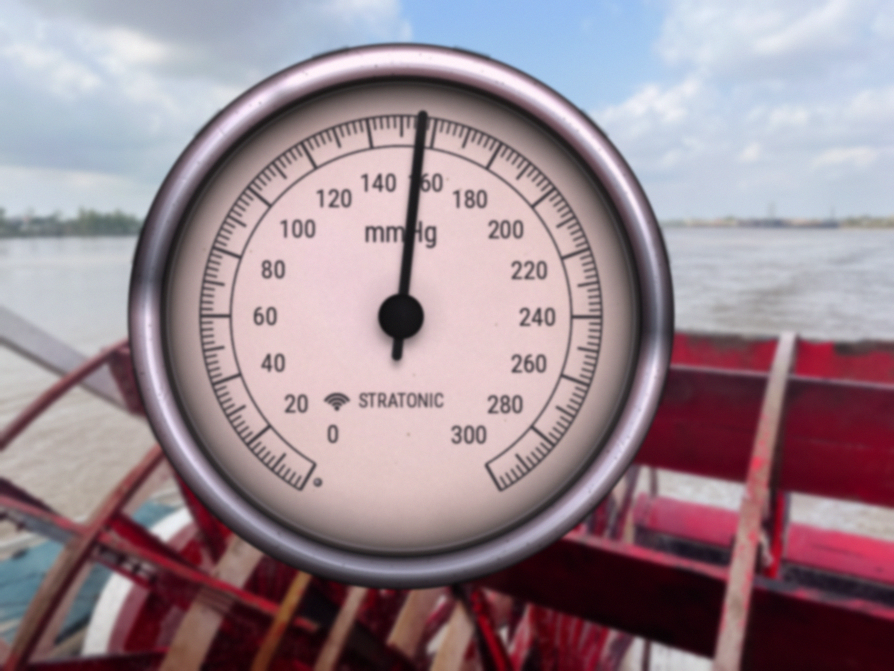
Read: {"value": 156, "unit": "mmHg"}
